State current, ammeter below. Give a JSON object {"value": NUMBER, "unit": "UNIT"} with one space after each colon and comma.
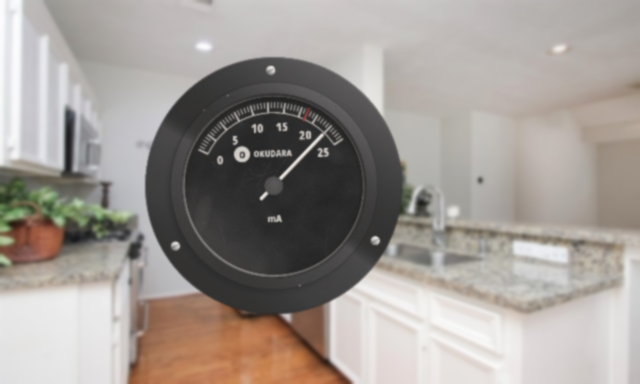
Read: {"value": 22.5, "unit": "mA"}
